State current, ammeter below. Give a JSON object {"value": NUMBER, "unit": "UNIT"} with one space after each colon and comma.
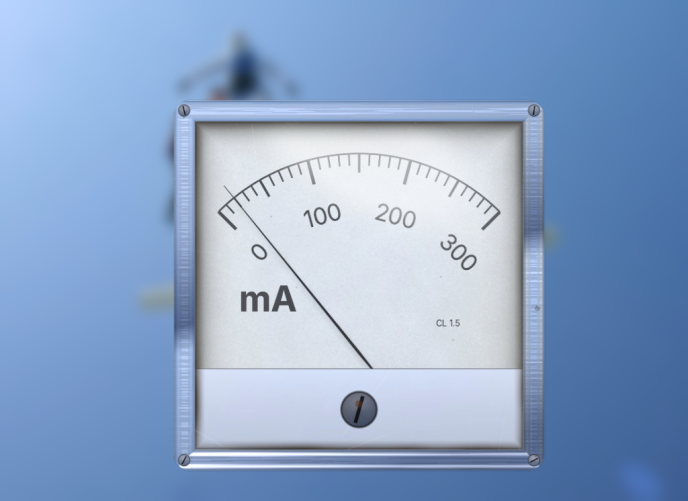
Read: {"value": 20, "unit": "mA"}
